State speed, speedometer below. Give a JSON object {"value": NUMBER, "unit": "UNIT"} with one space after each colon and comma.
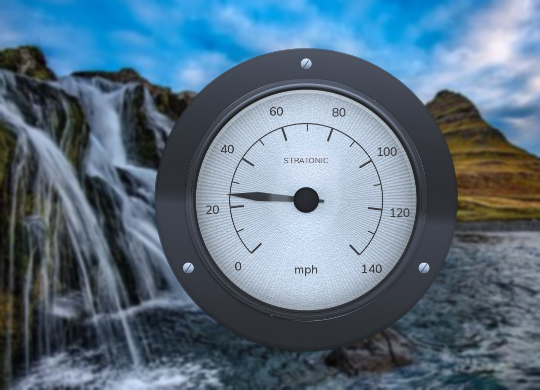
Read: {"value": 25, "unit": "mph"}
